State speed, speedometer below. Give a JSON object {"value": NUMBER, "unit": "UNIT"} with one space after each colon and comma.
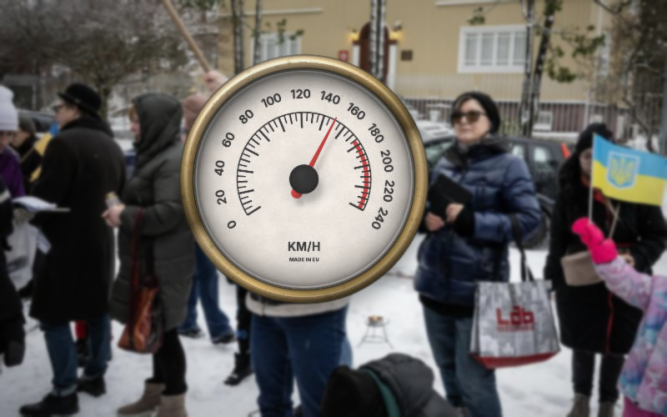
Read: {"value": 150, "unit": "km/h"}
